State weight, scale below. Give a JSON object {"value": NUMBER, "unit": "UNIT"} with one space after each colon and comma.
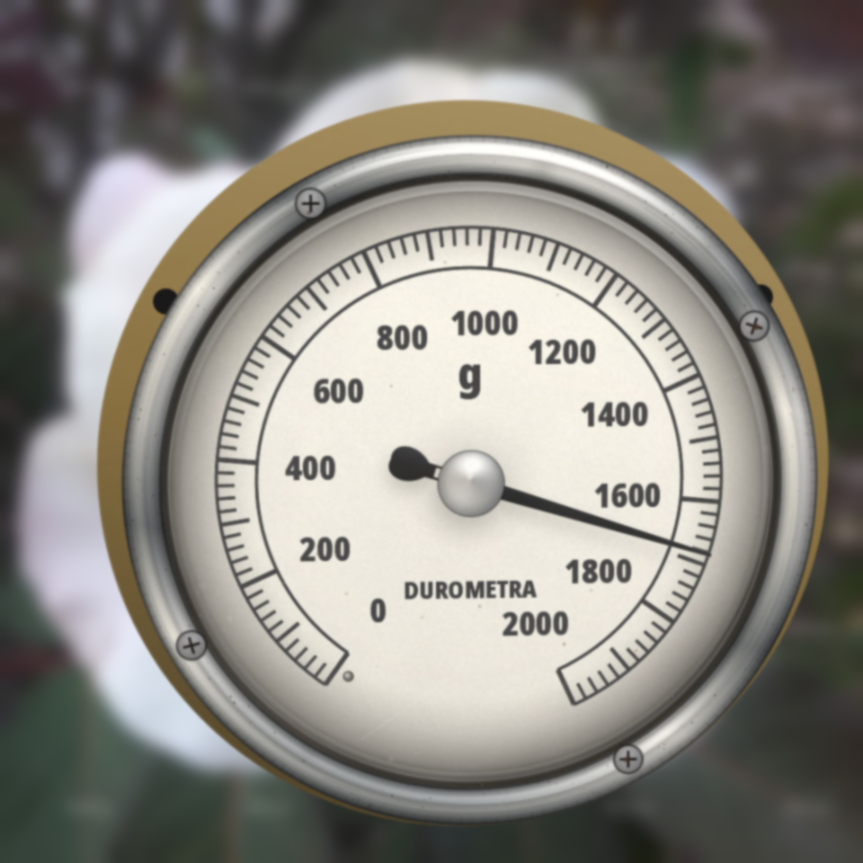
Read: {"value": 1680, "unit": "g"}
